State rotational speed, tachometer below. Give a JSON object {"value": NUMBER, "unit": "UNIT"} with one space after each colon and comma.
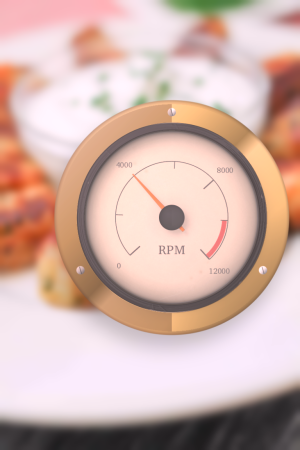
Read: {"value": 4000, "unit": "rpm"}
